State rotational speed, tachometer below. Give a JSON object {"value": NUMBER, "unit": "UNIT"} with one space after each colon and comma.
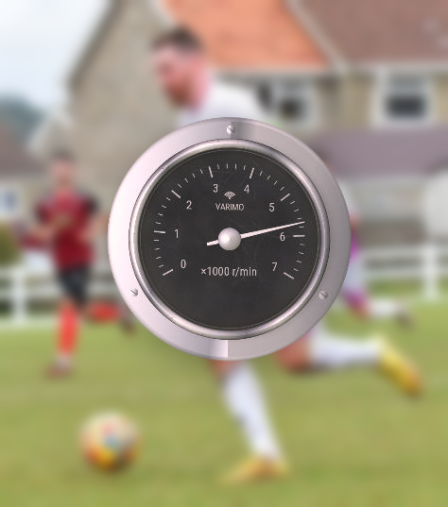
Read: {"value": 5700, "unit": "rpm"}
